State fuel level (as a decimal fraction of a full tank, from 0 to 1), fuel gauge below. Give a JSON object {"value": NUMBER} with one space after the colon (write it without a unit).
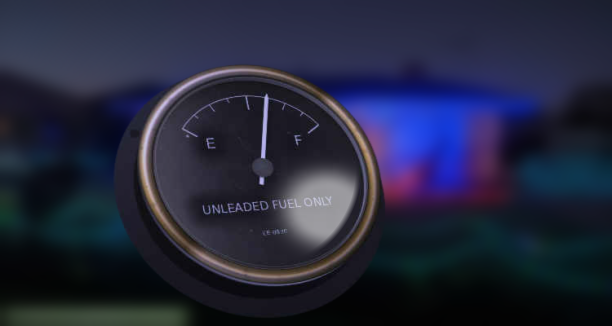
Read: {"value": 0.625}
